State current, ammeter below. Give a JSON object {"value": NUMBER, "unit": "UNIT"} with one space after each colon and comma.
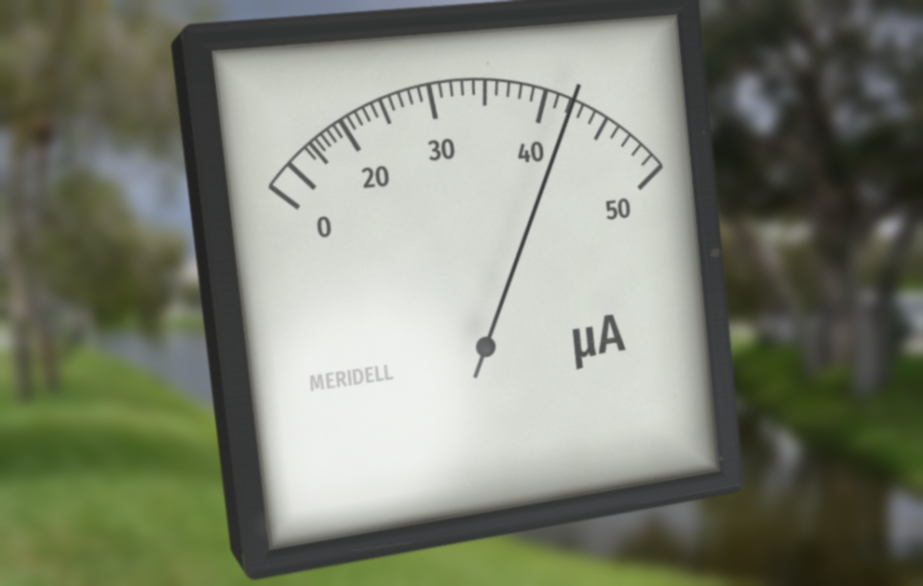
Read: {"value": 42, "unit": "µA"}
